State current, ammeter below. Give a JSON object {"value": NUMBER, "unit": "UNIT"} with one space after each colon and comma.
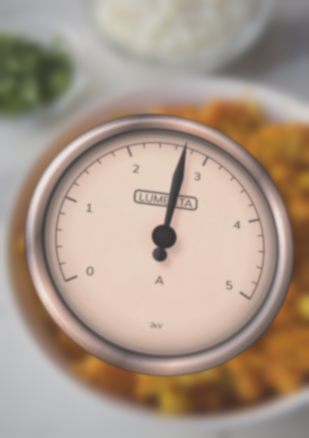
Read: {"value": 2.7, "unit": "A"}
